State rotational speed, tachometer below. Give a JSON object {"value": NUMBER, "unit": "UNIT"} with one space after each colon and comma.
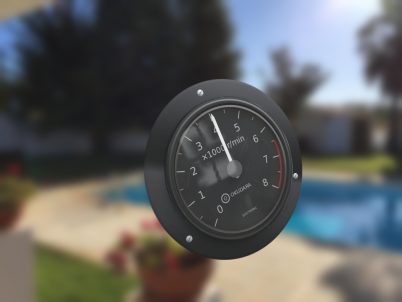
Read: {"value": 4000, "unit": "rpm"}
